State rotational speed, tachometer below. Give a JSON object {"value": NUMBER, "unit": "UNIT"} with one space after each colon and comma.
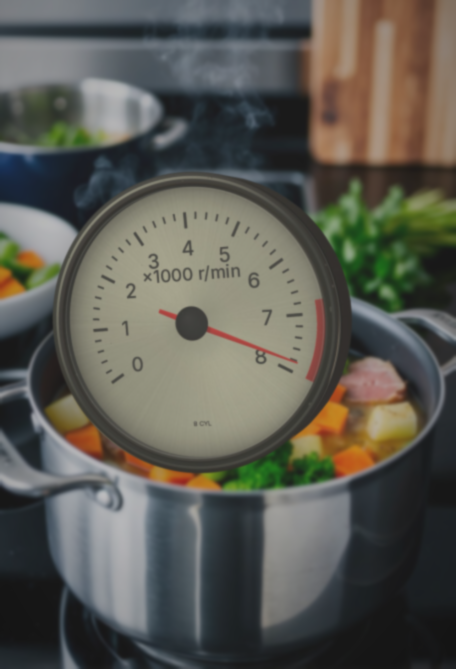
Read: {"value": 7800, "unit": "rpm"}
